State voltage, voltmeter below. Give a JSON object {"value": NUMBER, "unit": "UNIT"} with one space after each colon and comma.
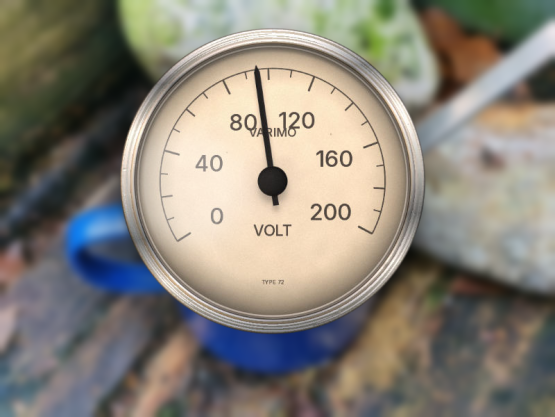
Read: {"value": 95, "unit": "V"}
